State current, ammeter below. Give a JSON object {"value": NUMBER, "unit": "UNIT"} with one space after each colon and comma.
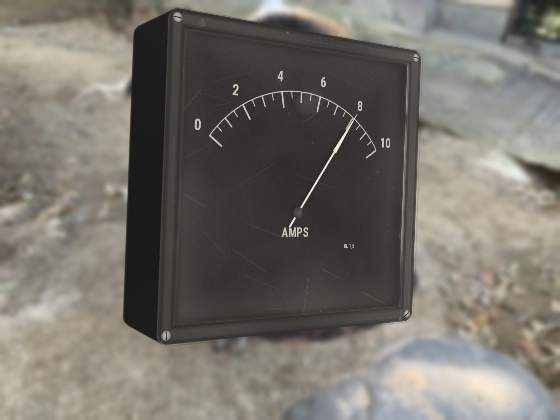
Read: {"value": 8, "unit": "A"}
